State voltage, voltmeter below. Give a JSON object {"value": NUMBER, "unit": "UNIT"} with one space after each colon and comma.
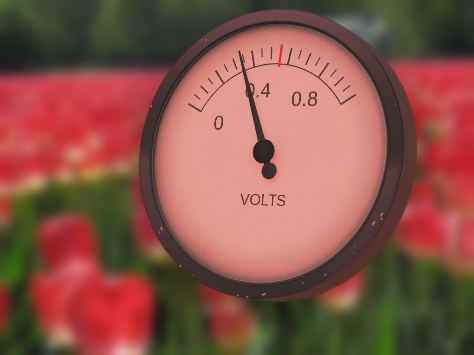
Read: {"value": 0.35, "unit": "V"}
